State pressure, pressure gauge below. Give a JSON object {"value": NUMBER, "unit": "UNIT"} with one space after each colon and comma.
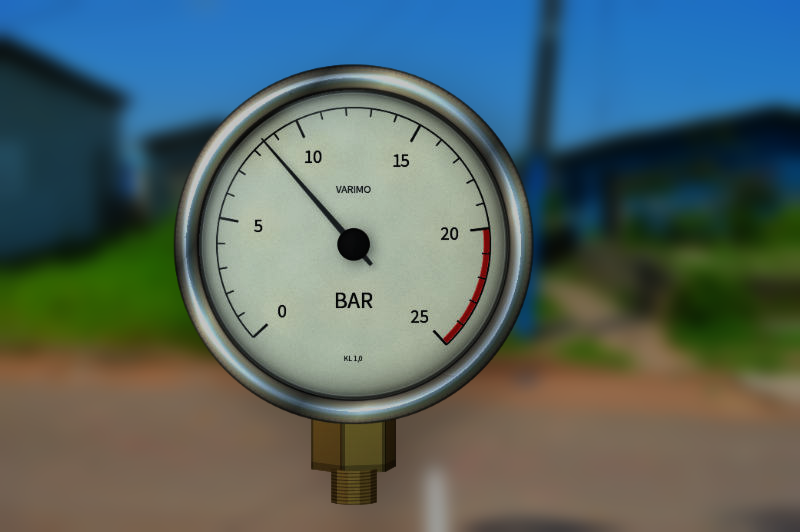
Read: {"value": 8.5, "unit": "bar"}
